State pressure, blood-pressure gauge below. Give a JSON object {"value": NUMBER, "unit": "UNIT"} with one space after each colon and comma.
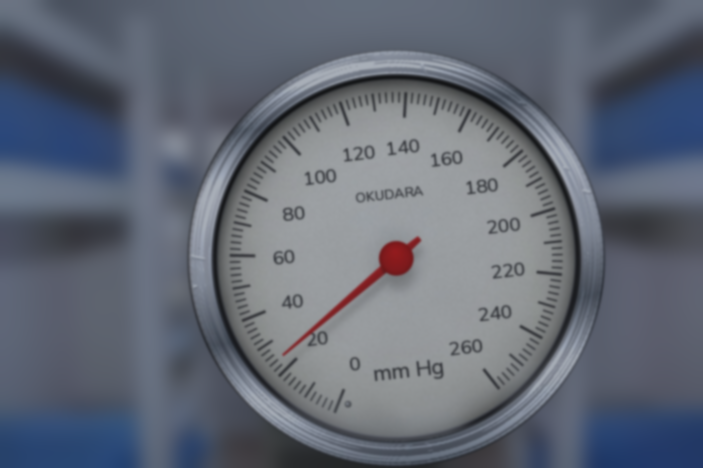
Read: {"value": 24, "unit": "mmHg"}
